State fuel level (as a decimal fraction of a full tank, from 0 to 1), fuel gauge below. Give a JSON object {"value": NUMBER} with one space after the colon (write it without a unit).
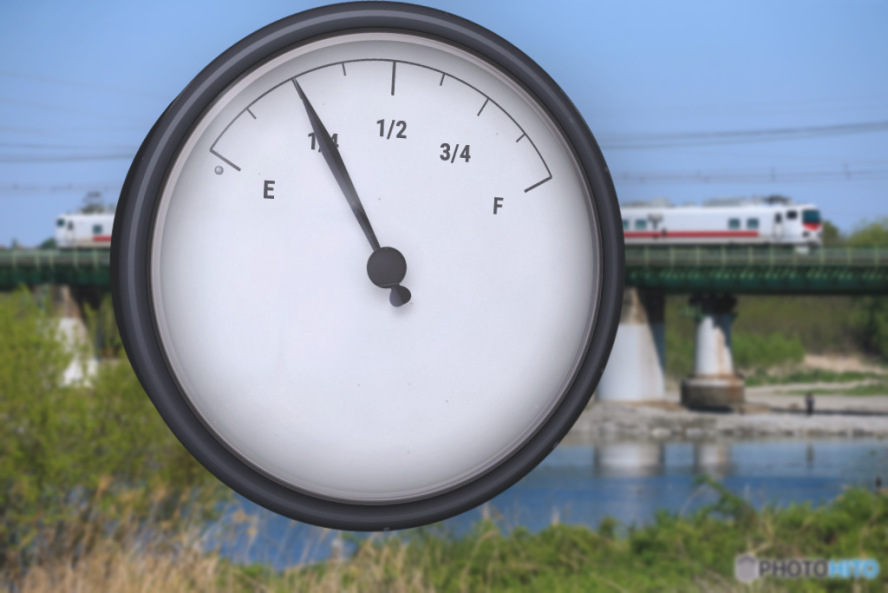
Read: {"value": 0.25}
